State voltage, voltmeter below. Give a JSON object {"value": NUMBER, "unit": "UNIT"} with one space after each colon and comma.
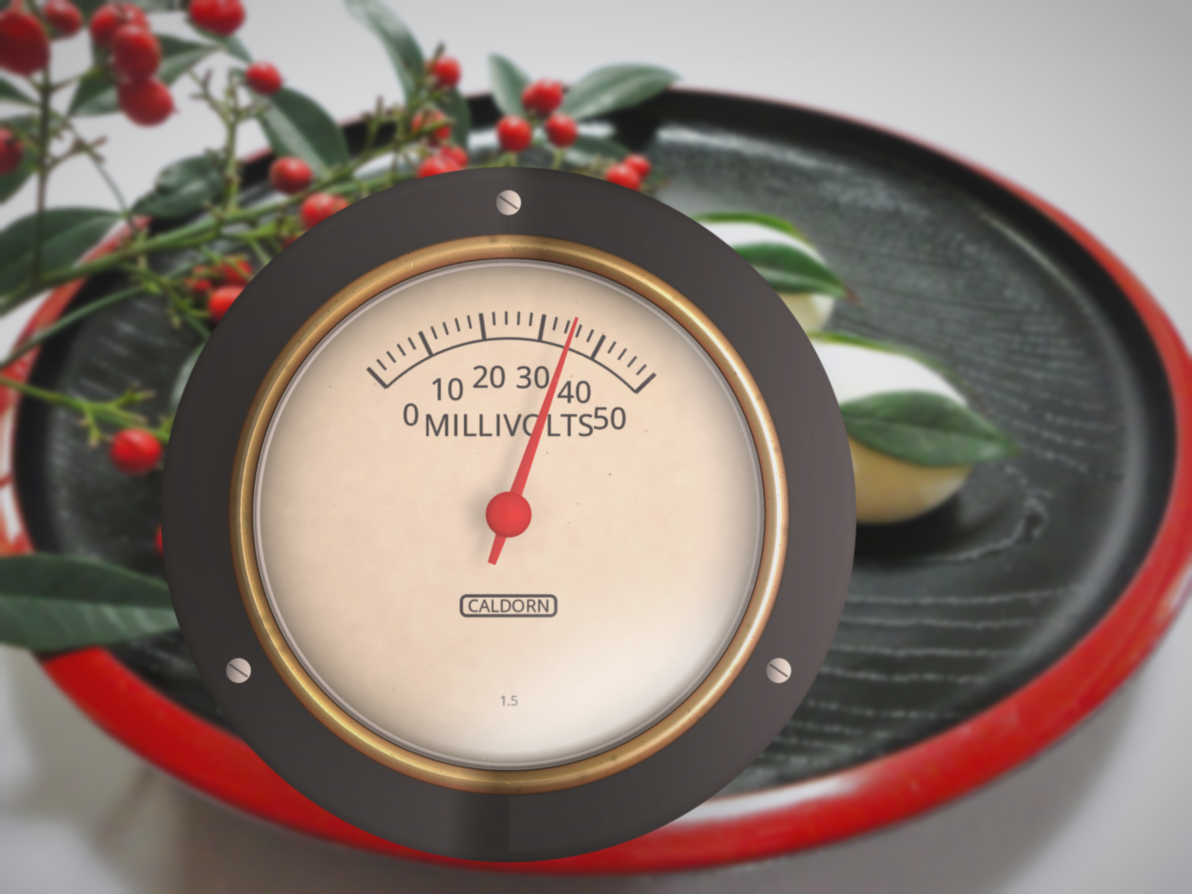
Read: {"value": 35, "unit": "mV"}
